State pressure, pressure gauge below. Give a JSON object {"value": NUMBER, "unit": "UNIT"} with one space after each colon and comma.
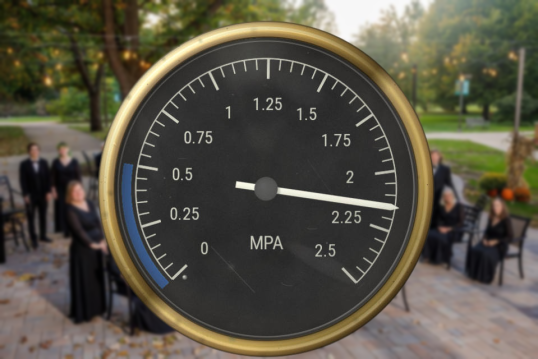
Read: {"value": 2.15, "unit": "MPa"}
